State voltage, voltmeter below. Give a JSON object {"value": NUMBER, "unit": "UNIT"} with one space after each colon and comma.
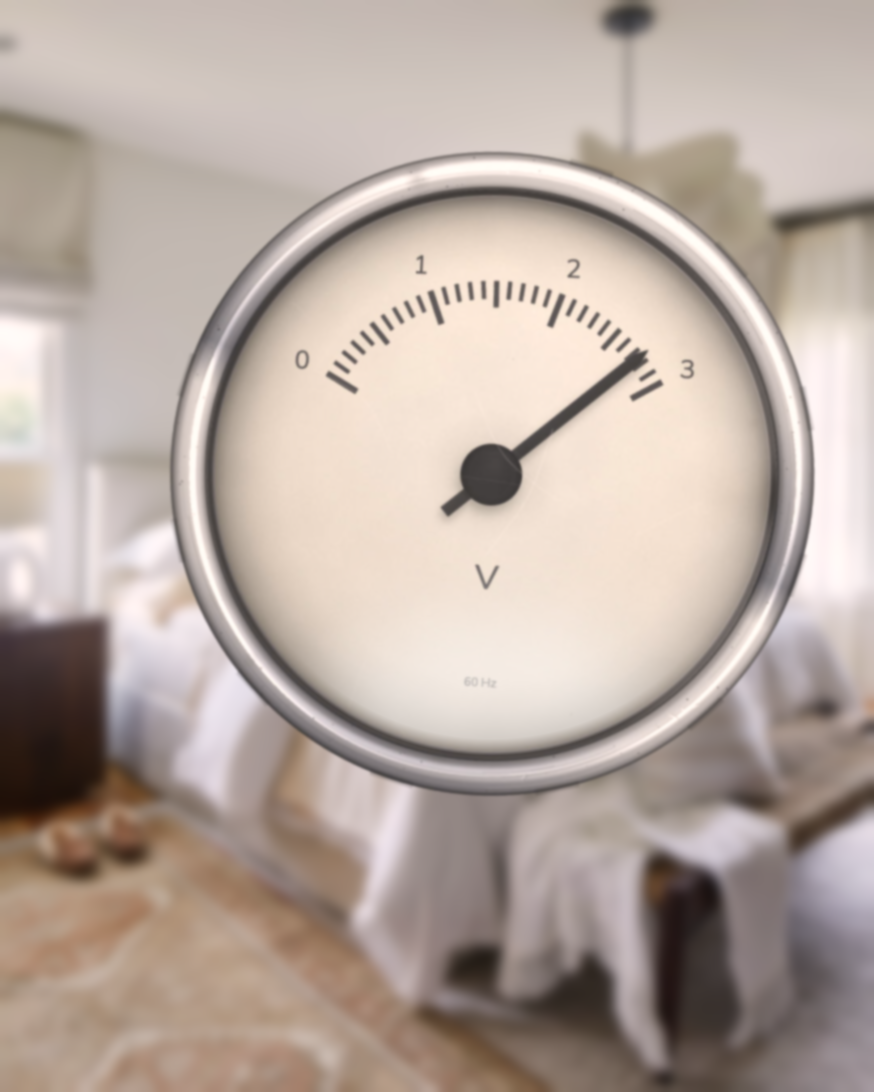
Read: {"value": 2.75, "unit": "V"}
